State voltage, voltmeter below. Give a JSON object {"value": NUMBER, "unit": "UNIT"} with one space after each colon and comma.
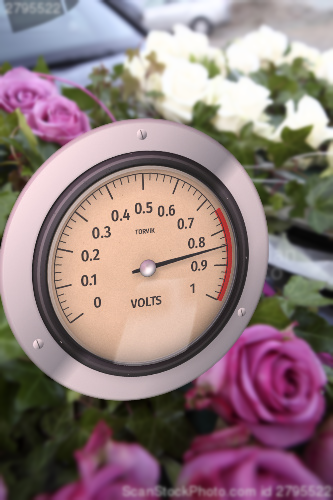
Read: {"value": 0.84, "unit": "V"}
